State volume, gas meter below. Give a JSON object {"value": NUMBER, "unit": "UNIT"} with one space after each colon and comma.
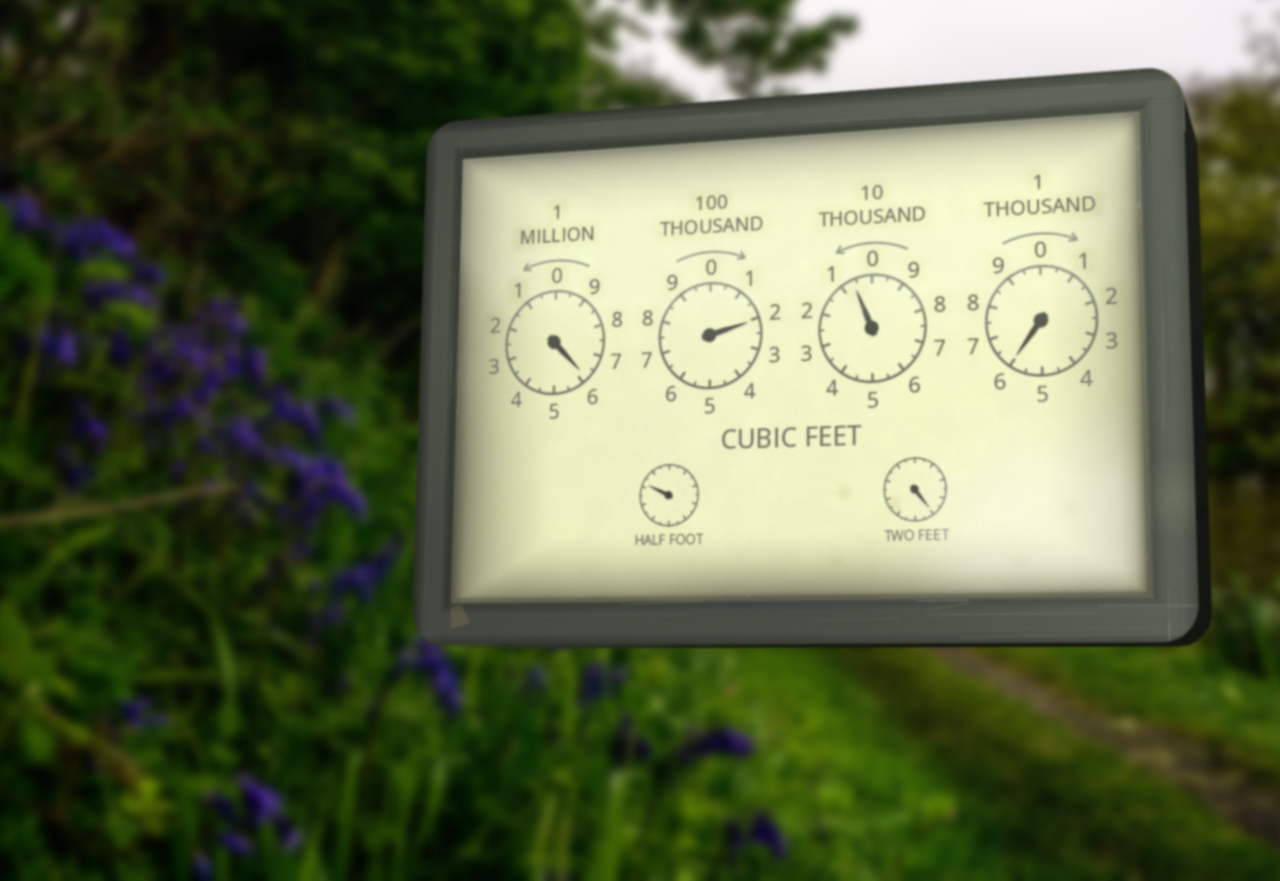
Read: {"value": 620600, "unit": "ft³"}
